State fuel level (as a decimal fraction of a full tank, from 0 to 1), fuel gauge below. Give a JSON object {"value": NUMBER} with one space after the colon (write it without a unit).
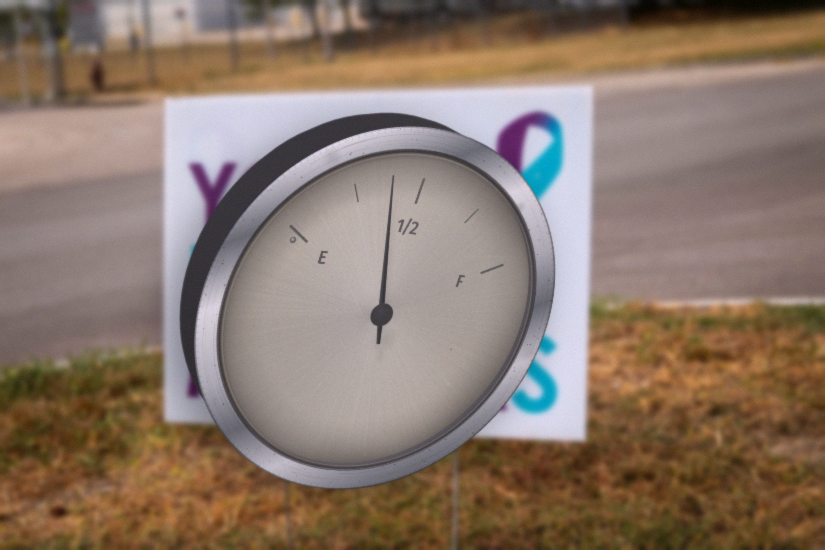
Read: {"value": 0.375}
